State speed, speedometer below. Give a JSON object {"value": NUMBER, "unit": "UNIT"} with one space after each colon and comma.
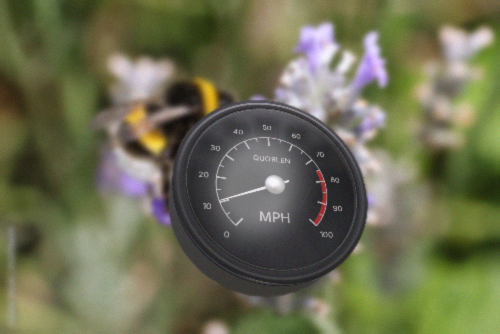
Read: {"value": 10, "unit": "mph"}
